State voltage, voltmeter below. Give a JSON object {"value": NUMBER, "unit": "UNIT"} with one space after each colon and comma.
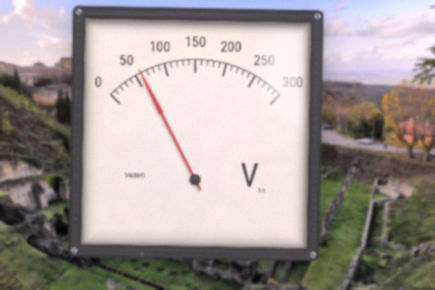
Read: {"value": 60, "unit": "V"}
